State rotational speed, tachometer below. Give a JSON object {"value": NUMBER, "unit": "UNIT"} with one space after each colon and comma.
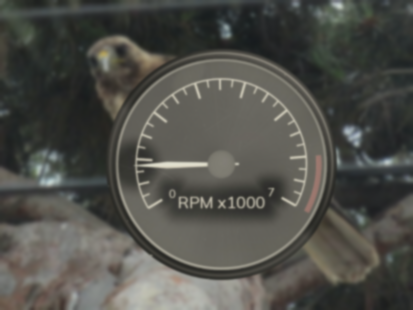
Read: {"value": 875, "unit": "rpm"}
